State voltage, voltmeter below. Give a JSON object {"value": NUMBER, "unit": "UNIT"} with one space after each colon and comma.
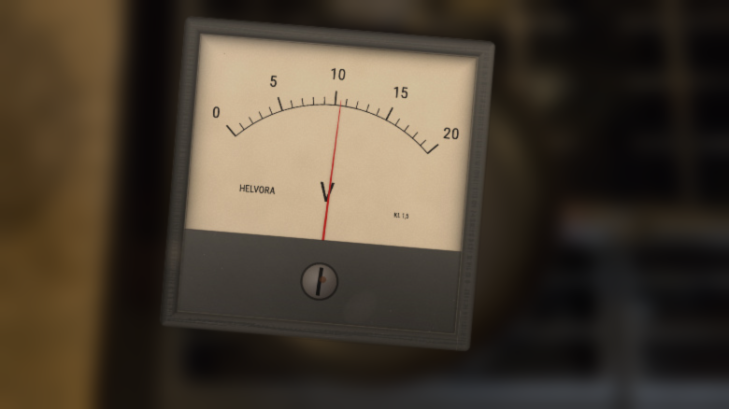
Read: {"value": 10.5, "unit": "V"}
